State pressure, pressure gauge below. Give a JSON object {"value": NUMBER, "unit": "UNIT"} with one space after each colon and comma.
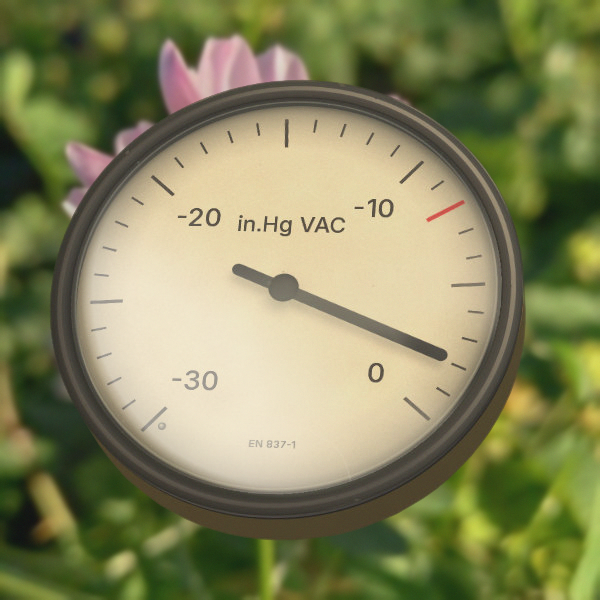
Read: {"value": -2, "unit": "inHg"}
